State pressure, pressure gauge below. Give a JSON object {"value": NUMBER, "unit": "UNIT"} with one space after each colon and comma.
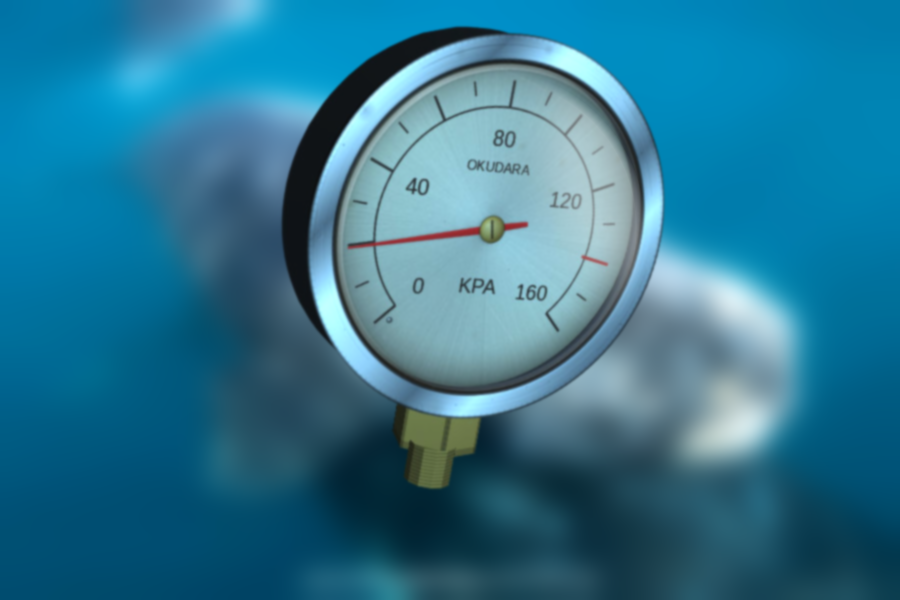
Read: {"value": 20, "unit": "kPa"}
